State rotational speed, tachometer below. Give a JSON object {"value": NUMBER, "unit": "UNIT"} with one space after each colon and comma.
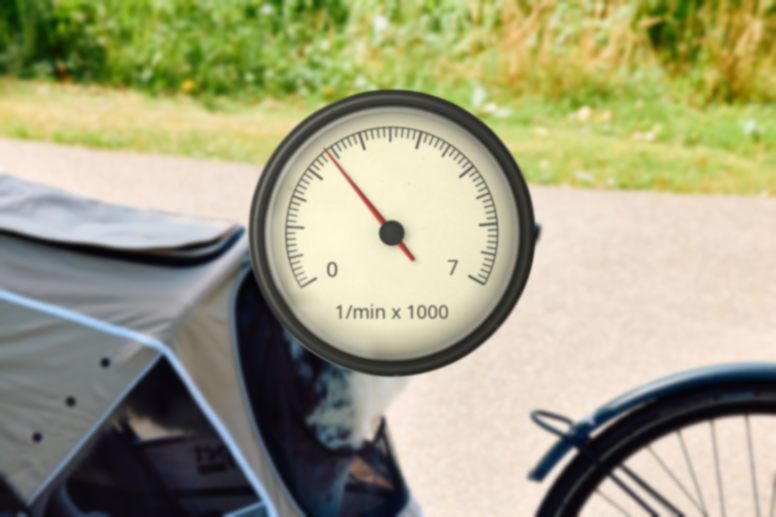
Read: {"value": 2400, "unit": "rpm"}
